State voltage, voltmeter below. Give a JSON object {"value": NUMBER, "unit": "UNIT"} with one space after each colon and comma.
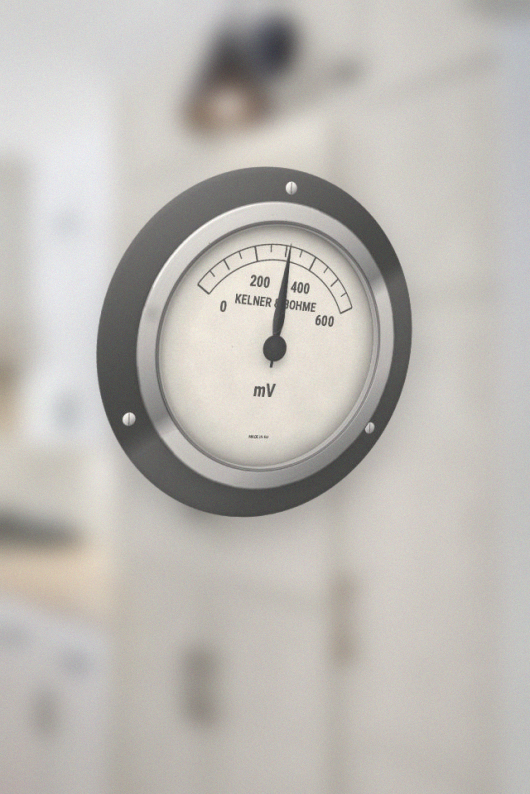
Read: {"value": 300, "unit": "mV"}
